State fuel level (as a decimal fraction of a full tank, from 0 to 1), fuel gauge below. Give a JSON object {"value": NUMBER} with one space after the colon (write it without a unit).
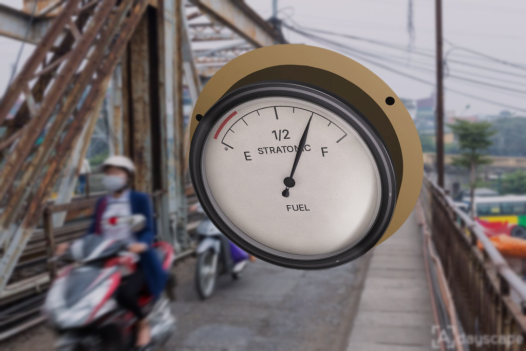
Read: {"value": 0.75}
